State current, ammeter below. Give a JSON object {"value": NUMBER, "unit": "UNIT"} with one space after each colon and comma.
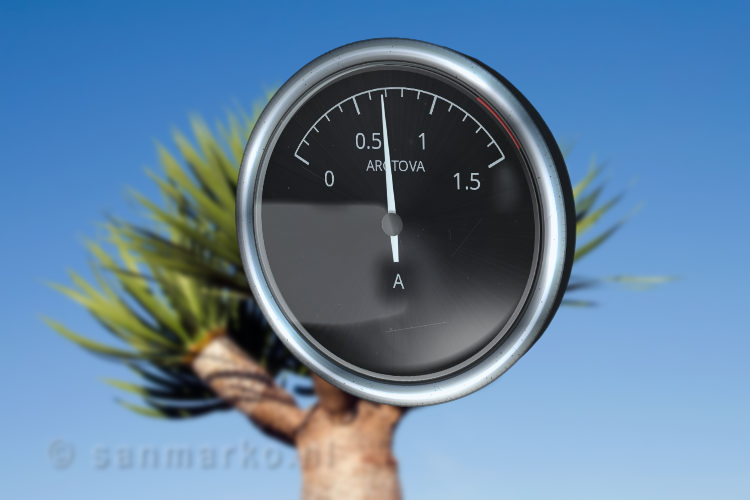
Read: {"value": 0.7, "unit": "A"}
